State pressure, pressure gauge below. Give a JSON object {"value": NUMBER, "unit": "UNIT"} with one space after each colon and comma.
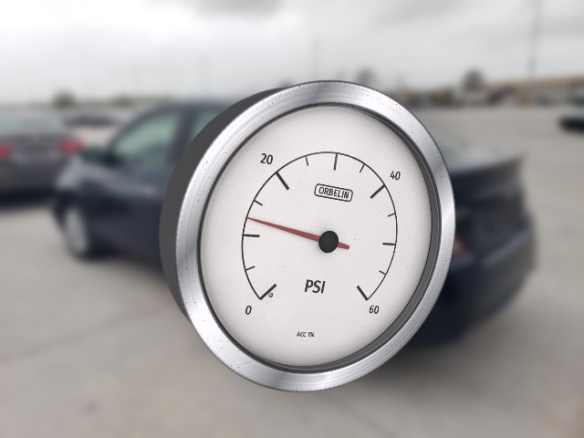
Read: {"value": 12.5, "unit": "psi"}
